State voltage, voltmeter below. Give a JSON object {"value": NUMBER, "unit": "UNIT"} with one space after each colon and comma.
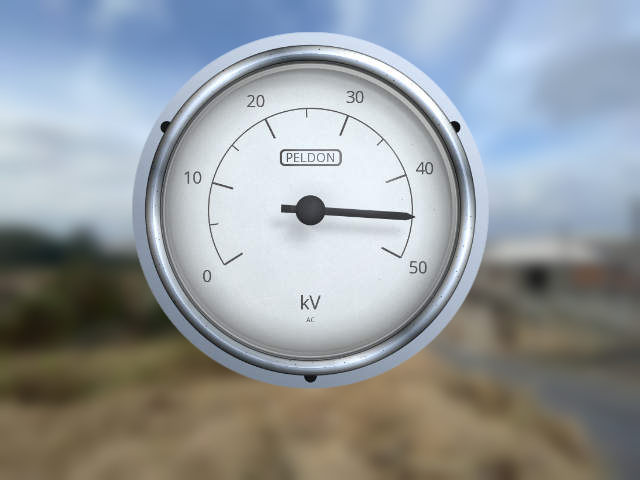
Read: {"value": 45, "unit": "kV"}
